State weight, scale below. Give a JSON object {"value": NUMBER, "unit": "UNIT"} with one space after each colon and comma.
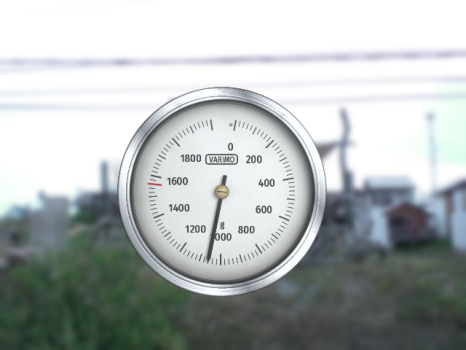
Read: {"value": 1060, "unit": "g"}
